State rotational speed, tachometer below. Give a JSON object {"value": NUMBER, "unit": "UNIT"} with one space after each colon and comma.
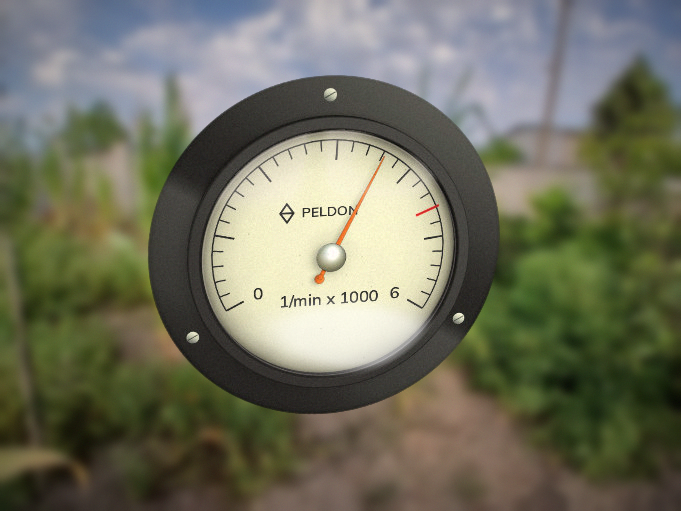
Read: {"value": 3600, "unit": "rpm"}
